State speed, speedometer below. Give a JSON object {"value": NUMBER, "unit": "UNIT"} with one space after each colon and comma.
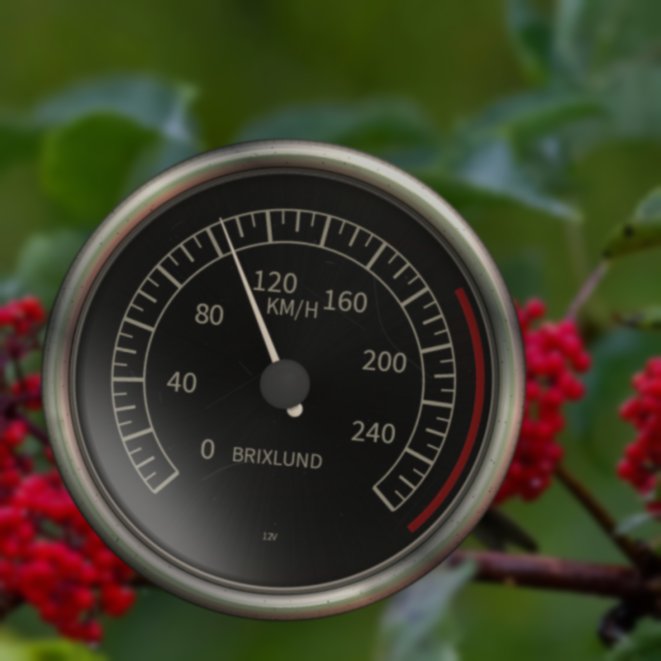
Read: {"value": 105, "unit": "km/h"}
